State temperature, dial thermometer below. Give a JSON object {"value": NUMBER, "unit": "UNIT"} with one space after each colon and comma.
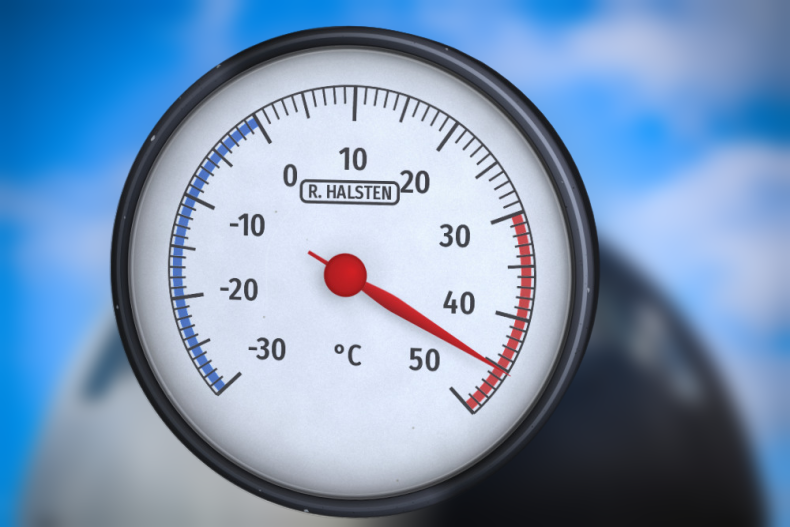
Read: {"value": 45, "unit": "°C"}
